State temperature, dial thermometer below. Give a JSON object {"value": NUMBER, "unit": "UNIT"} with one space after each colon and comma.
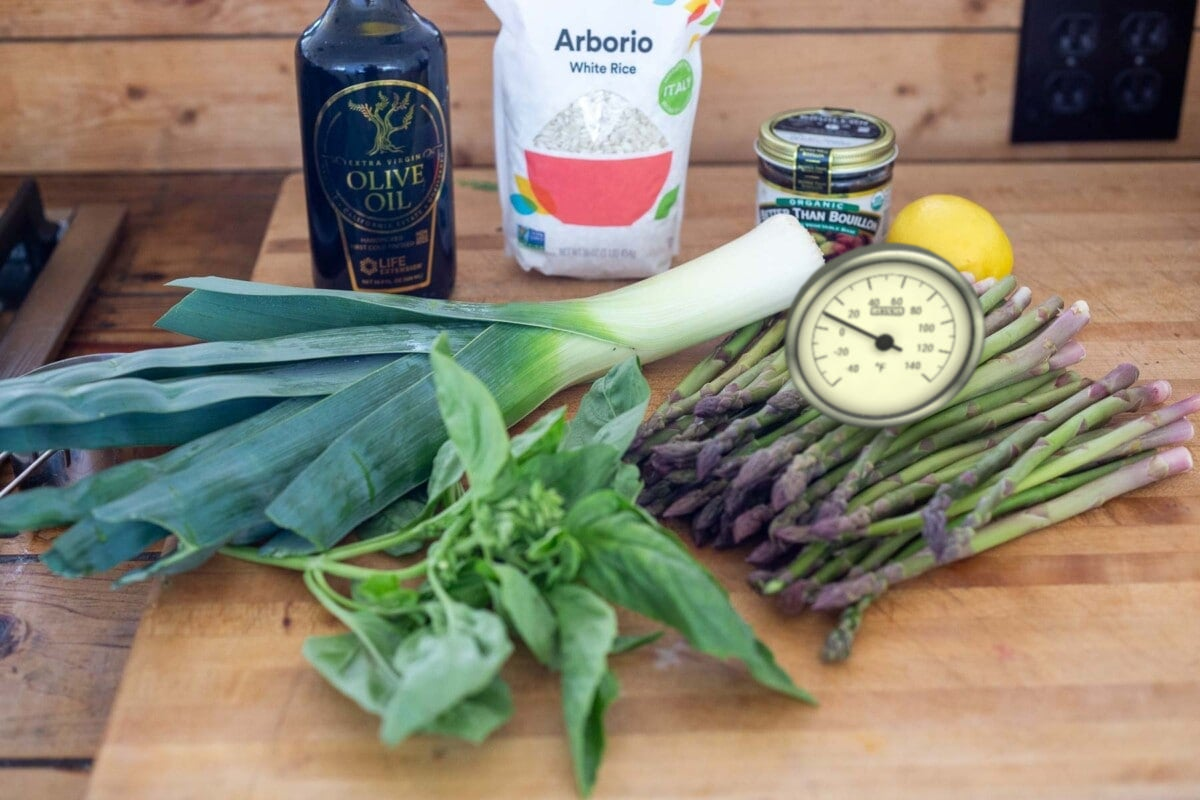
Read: {"value": 10, "unit": "°F"}
